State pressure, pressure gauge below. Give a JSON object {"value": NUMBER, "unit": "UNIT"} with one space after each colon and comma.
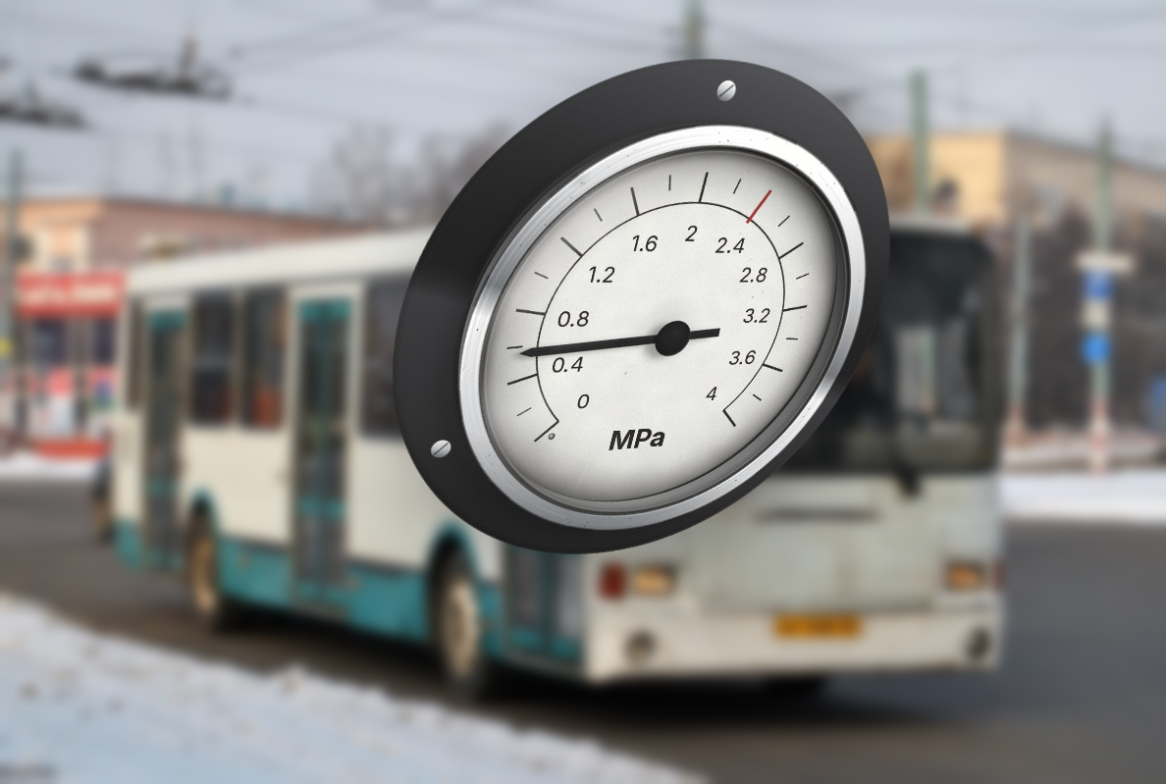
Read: {"value": 0.6, "unit": "MPa"}
